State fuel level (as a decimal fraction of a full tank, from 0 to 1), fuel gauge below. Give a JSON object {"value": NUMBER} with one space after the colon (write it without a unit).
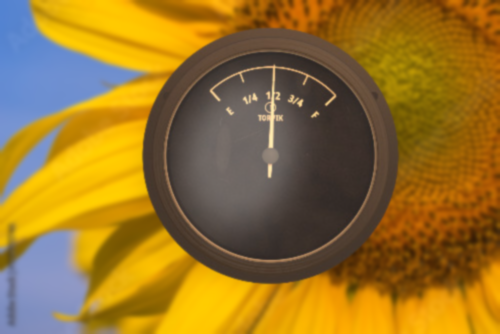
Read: {"value": 0.5}
